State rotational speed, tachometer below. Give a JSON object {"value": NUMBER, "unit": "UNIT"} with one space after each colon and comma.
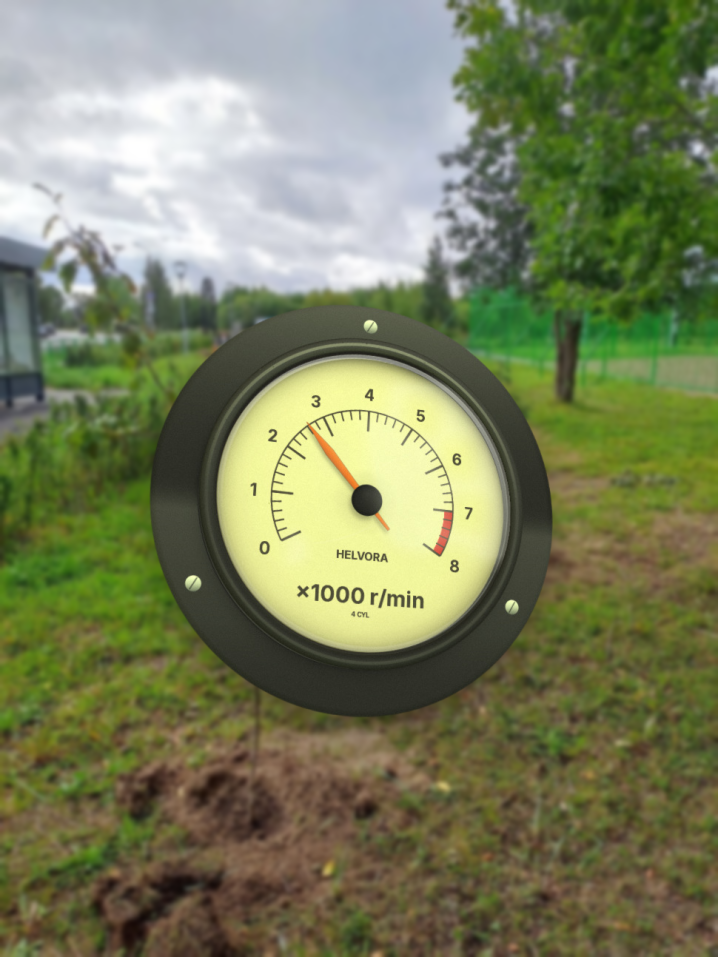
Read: {"value": 2600, "unit": "rpm"}
